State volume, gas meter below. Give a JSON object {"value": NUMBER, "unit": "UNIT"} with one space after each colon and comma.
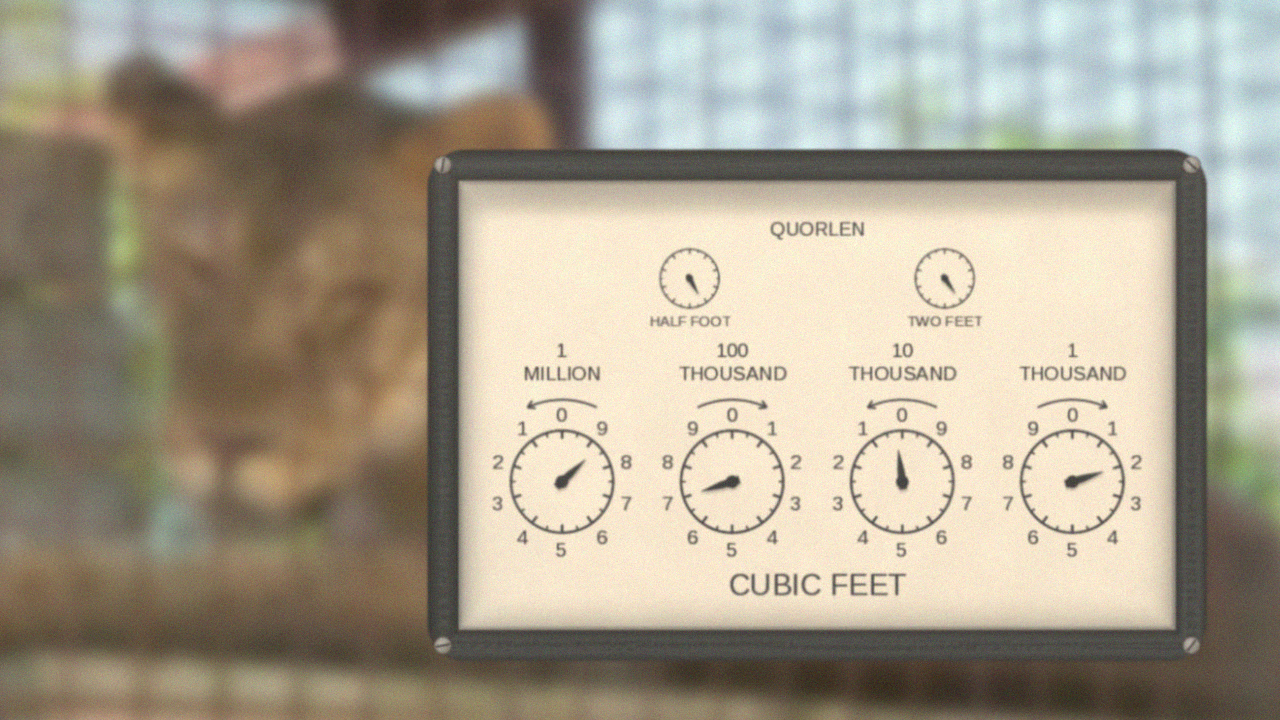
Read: {"value": 870200, "unit": "ft³"}
